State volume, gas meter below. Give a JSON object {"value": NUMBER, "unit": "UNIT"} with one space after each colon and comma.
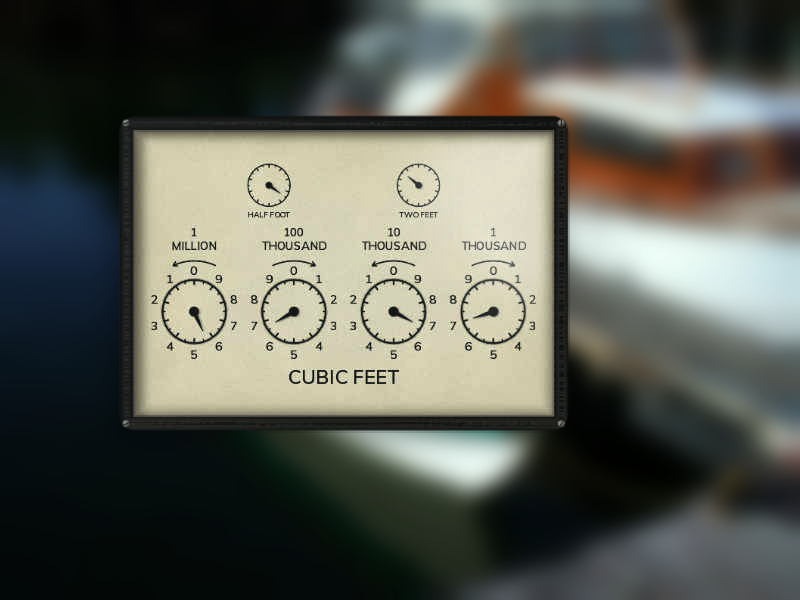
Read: {"value": 566700, "unit": "ft³"}
